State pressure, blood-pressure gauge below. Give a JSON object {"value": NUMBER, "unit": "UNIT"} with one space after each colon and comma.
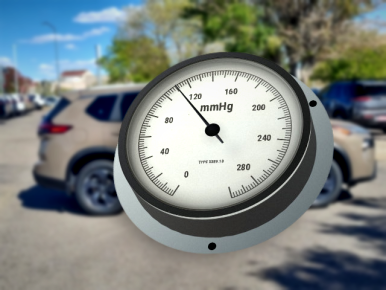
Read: {"value": 110, "unit": "mmHg"}
